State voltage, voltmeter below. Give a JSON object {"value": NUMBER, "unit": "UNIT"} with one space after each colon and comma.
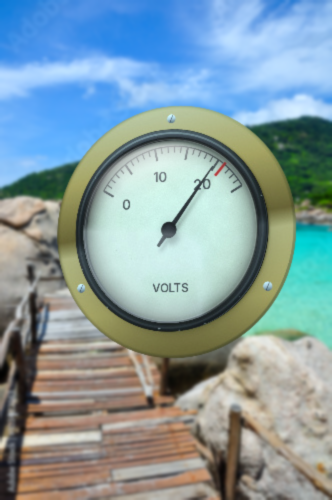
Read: {"value": 20, "unit": "V"}
